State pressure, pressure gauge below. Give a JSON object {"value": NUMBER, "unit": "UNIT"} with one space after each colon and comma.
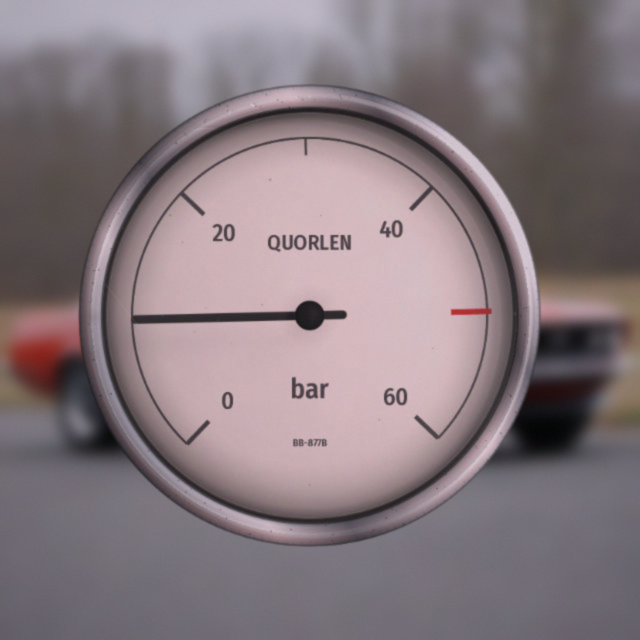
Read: {"value": 10, "unit": "bar"}
